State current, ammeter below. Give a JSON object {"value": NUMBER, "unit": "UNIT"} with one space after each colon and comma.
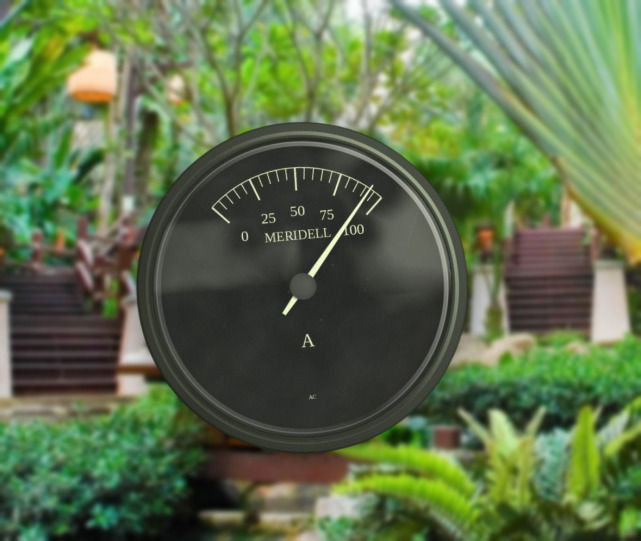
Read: {"value": 92.5, "unit": "A"}
